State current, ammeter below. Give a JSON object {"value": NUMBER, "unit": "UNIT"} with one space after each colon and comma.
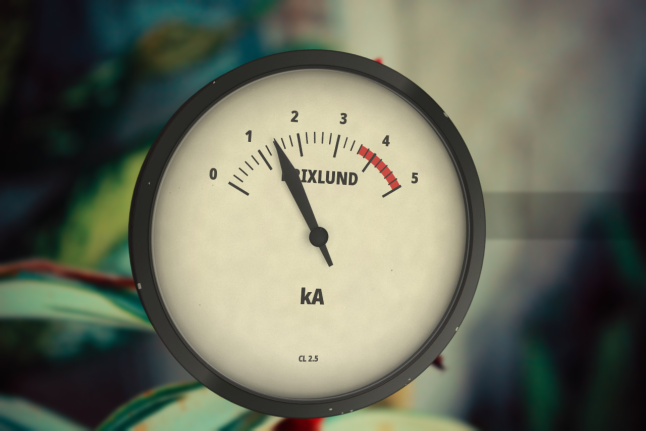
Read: {"value": 1.4, "unit": "kA"}
